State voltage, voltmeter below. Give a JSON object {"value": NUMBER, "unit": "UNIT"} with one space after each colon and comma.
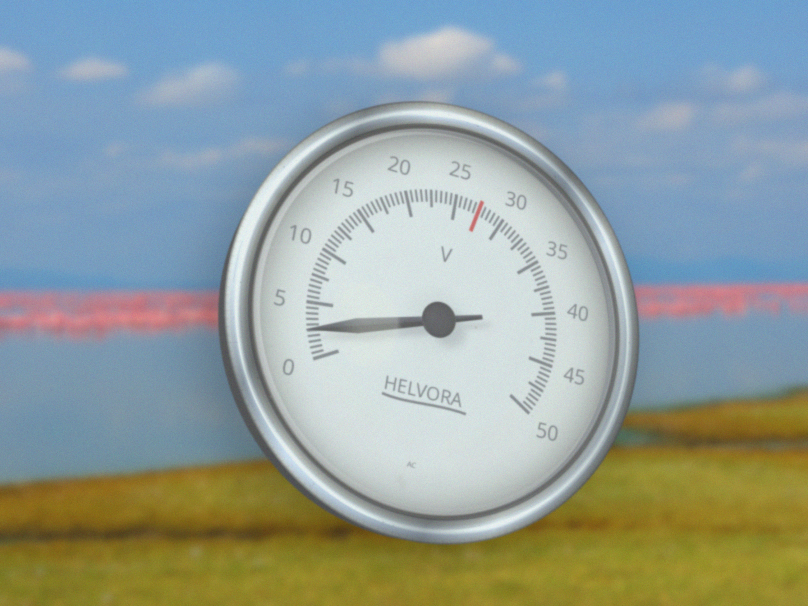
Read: {"value": 2.5, "unit": "V"}
